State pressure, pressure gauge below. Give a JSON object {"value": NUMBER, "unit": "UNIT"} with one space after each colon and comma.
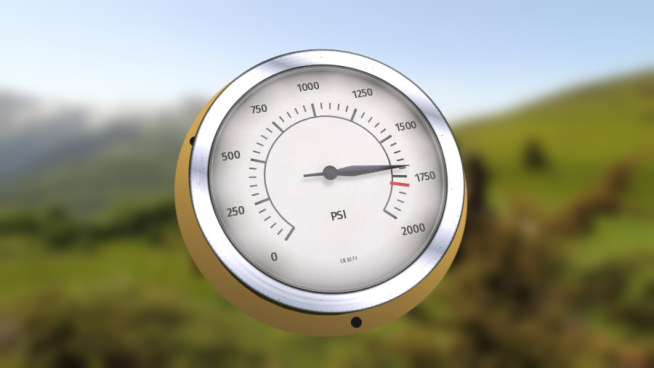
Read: {"value": 1700, "unit": "psi"}
